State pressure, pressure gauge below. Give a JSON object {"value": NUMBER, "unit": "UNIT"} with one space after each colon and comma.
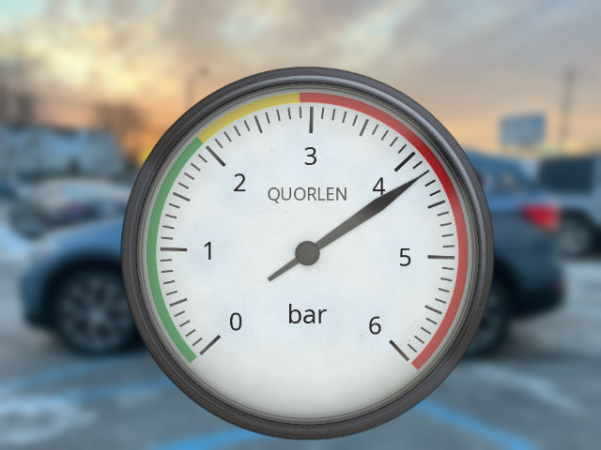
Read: {"value": 4.2, "unit": "bar"}
